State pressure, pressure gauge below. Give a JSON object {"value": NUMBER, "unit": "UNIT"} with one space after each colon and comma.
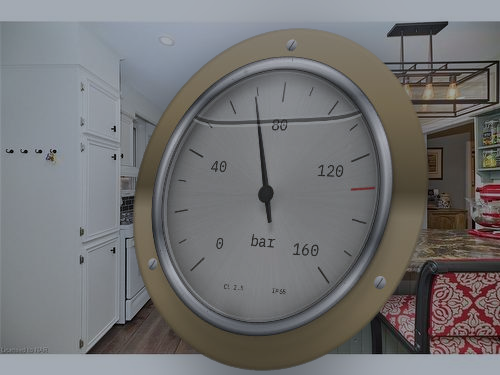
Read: {"value": 70, "unit": "bar"}
